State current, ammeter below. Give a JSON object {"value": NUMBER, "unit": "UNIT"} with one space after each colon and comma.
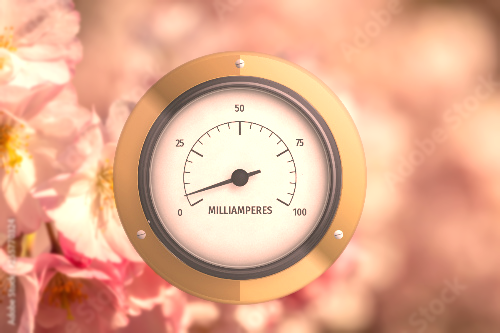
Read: {"value": 5, "unit": "mA"}
